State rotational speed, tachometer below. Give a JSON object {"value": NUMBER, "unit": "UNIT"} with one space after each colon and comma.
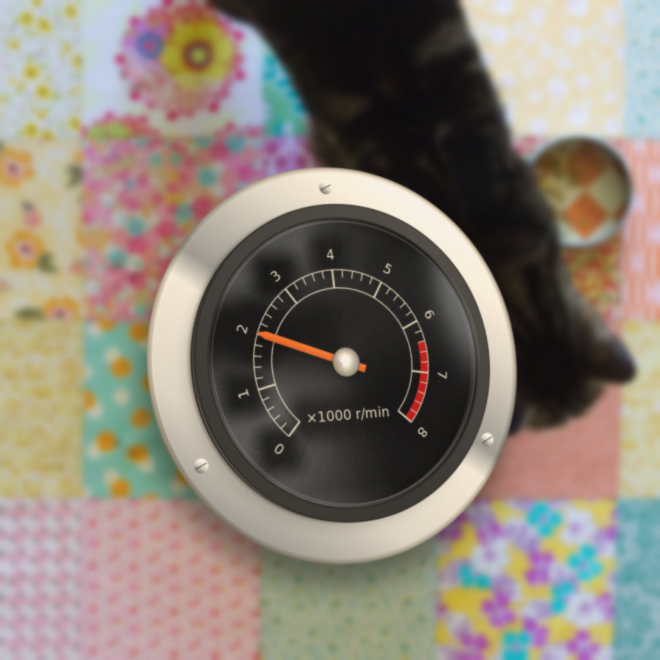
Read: {"value": 2000, "unit": "rpm"}
